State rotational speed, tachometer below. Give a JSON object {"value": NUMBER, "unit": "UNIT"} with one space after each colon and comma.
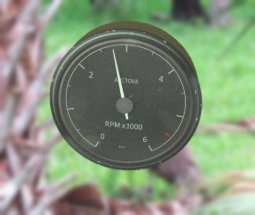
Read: {"value": 2750, "unit": "rpm"}
